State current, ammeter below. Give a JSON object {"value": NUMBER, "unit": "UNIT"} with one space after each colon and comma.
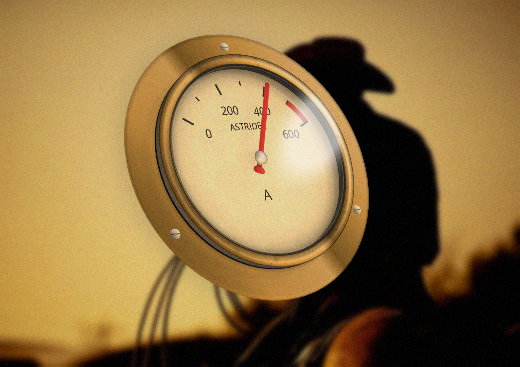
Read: {"value": 400, "unit": "A"}
